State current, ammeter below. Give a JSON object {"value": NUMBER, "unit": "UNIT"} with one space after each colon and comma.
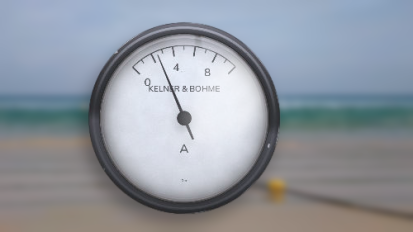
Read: {"value": 2.5, "unit": "A"}
